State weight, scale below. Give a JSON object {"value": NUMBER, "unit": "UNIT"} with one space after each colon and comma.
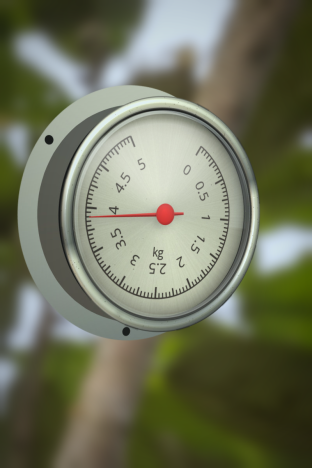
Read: {"value": 3.9, "unit": "kg"}
